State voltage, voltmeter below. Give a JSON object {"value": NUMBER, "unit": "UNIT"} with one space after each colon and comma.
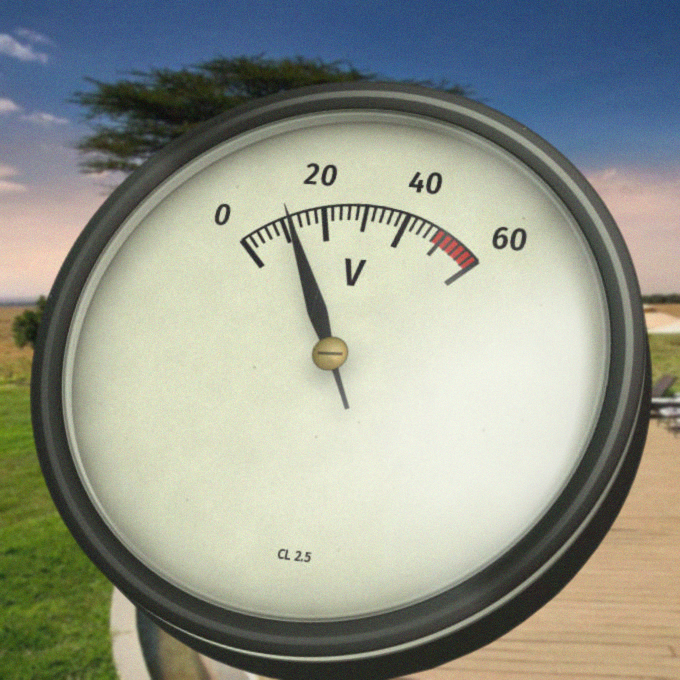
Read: {"value": 12, "unit": "V"}
